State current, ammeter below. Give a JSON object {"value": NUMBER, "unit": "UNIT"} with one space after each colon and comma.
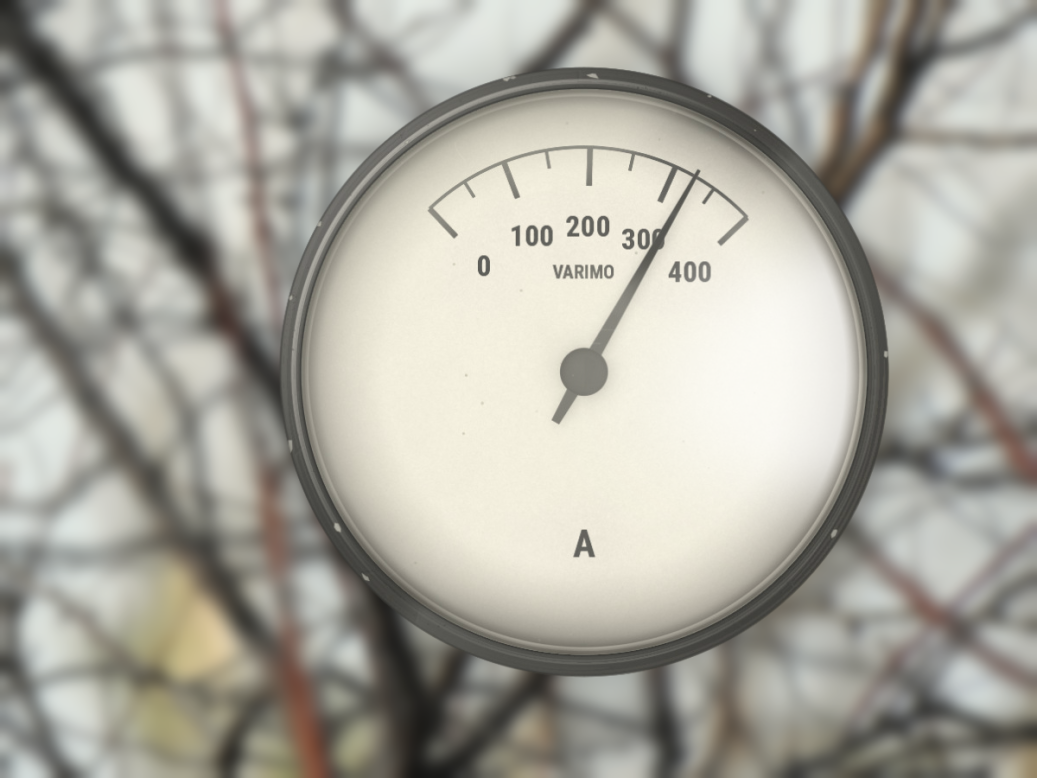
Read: {"value": 325, "unit": "A"}
